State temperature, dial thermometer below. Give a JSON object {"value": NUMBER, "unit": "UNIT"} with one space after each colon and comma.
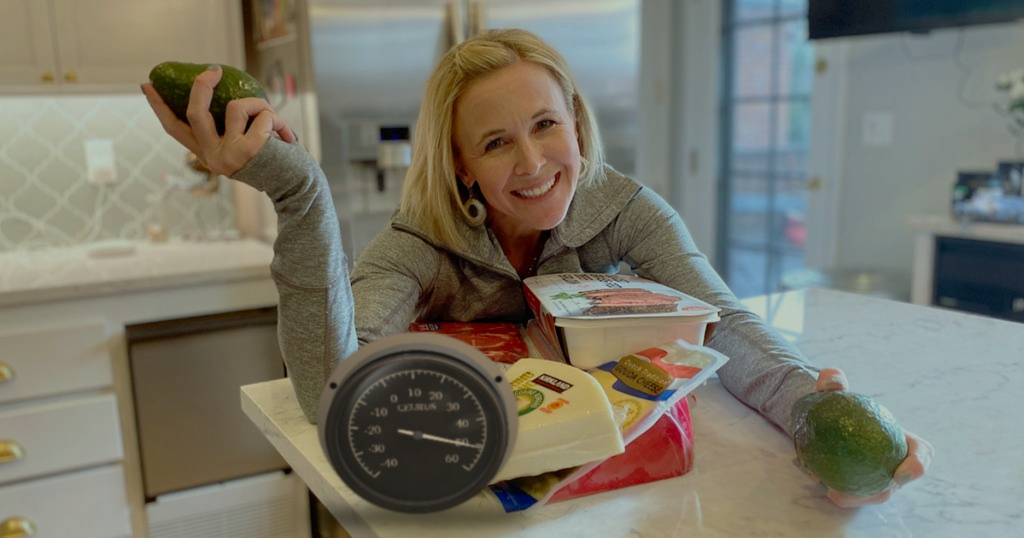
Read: {"value": 50, "unit": "°C"}
